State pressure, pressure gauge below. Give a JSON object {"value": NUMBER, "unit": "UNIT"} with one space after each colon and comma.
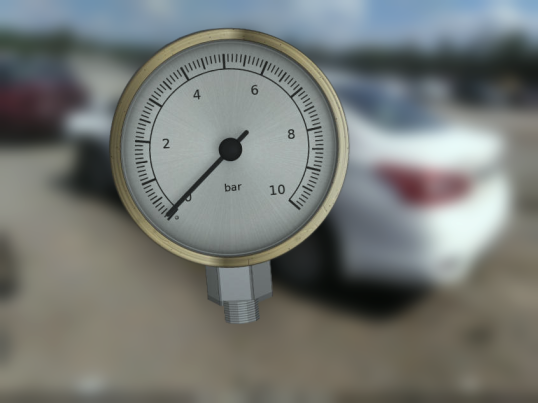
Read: {"value": 0.1, "unit": "bar"}
